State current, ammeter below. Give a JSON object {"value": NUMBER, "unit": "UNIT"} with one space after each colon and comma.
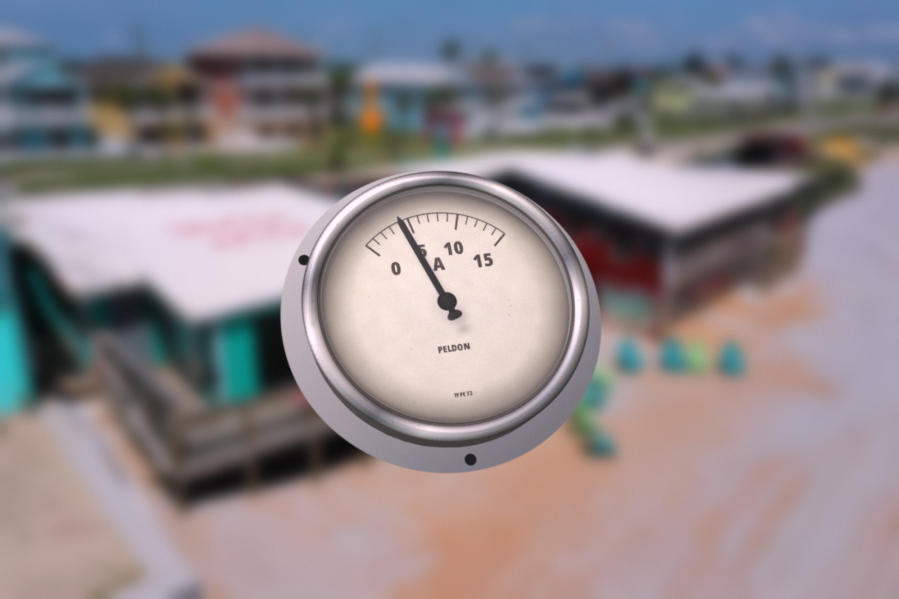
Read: {"value": 4, "unit": "A"}
